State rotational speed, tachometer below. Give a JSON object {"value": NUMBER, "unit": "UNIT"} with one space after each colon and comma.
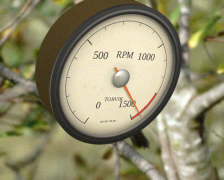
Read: {"value": 1450, "unit": "rpm"}
